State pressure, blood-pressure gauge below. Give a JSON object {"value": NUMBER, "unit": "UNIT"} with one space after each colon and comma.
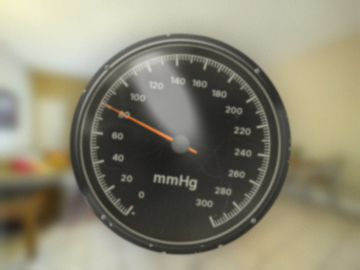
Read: {"value": 80, "unit": "mmHg"}
